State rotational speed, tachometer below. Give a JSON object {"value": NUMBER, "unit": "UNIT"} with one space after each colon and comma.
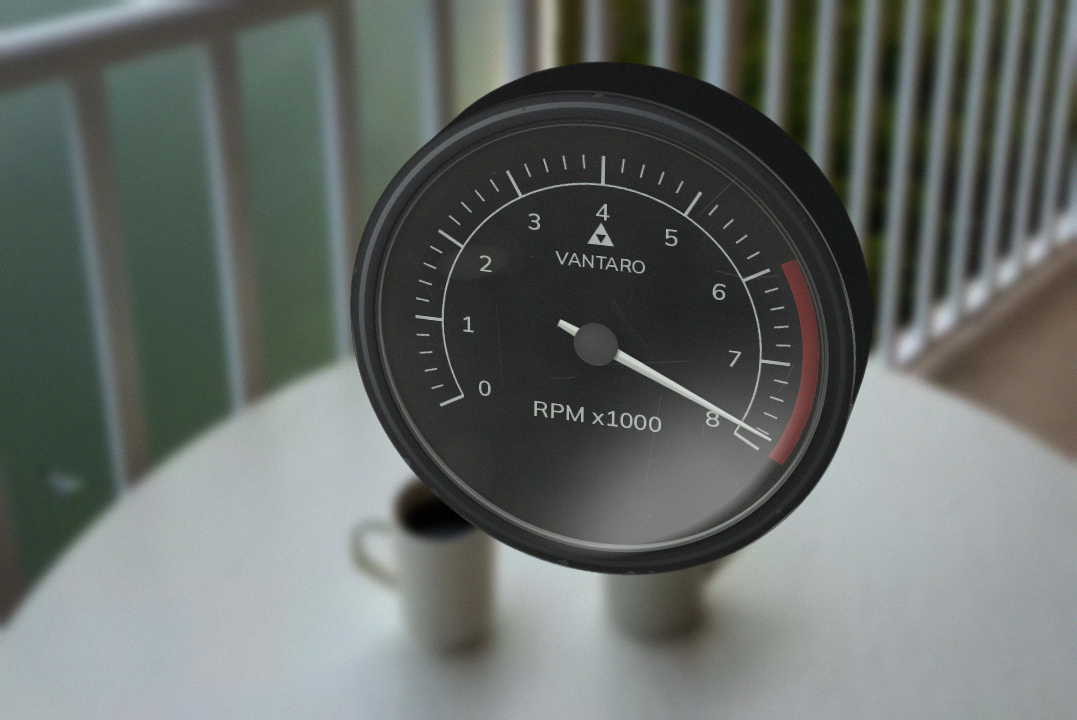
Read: {"value": 7800, "unit": "rpm"}
